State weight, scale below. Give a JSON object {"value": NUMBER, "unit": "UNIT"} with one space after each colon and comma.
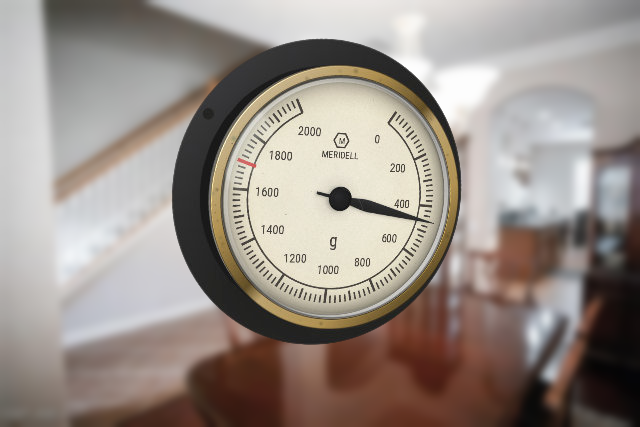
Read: {"value": 460, "unit": "g"}
